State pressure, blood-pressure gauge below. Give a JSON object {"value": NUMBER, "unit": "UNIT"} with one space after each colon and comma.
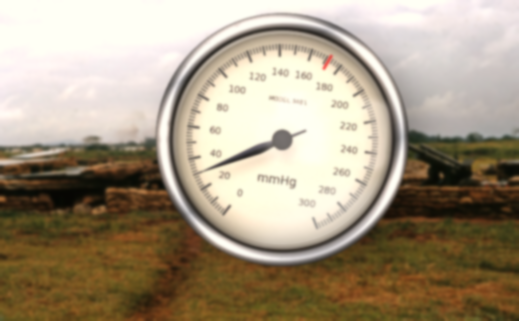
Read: {"value": 30, "unit": "mmHg"}
